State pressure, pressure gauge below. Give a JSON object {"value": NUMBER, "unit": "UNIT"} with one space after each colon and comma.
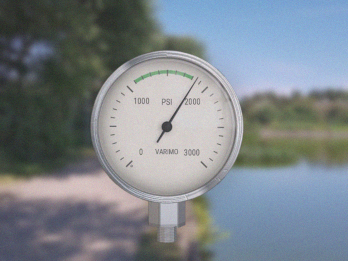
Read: {"value": 1850, "unit": "psi"}
